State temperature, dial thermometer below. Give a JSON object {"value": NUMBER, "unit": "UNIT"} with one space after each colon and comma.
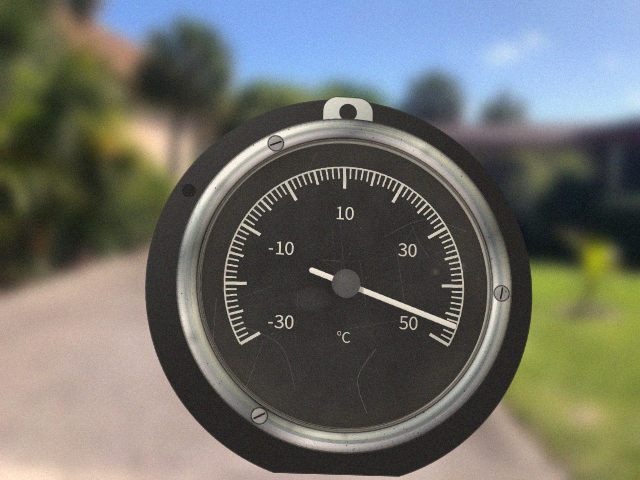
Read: {"value": 47, "unit": "°C"}
